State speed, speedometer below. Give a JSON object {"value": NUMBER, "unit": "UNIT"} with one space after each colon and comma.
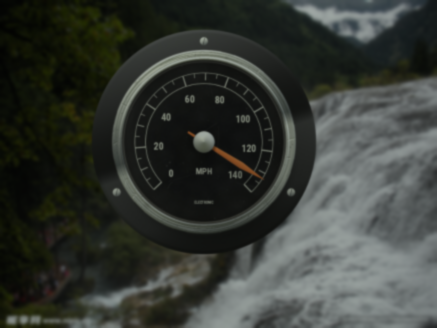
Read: {"value": 132.5, "unit": "mph"}
